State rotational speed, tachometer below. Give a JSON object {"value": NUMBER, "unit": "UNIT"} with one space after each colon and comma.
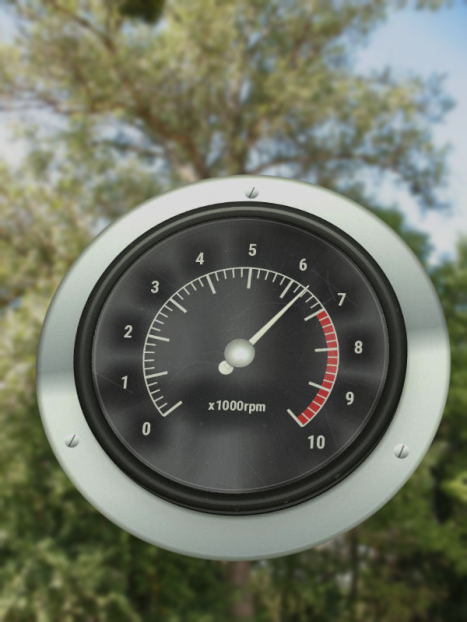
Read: {"value": 6400, "unit": "rpm"}
